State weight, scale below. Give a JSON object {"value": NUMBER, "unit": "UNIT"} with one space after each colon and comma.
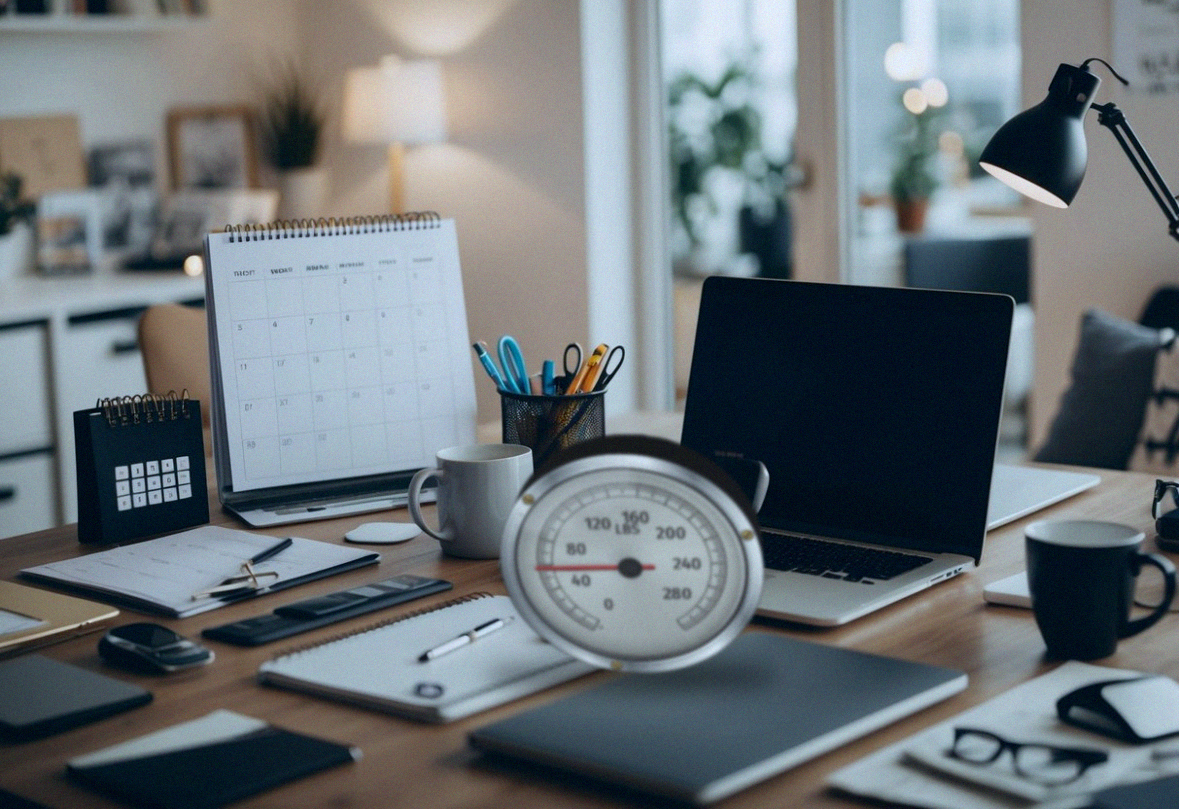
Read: {"value": 60, "unit": "lb"}
